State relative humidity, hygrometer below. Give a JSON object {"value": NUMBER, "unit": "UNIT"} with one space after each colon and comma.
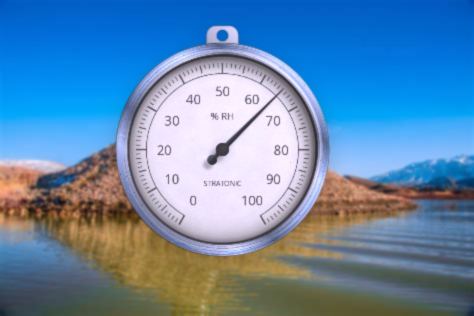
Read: {"value": 65, "unit": "%"}
